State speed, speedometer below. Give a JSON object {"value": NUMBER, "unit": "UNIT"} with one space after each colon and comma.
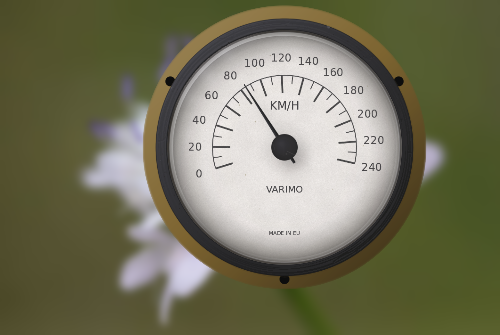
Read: {"value": 85, "unit": "km/h"}
